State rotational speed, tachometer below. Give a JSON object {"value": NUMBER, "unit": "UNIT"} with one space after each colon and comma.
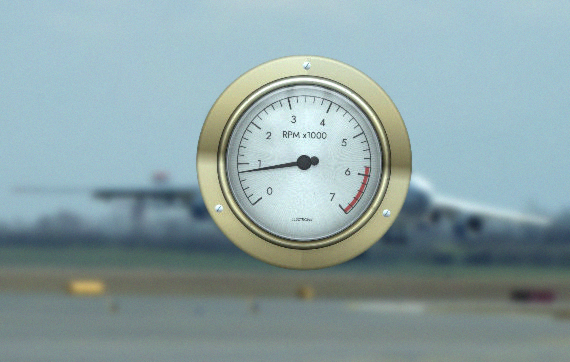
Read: {"value": 800, "unit": "rpm"}
